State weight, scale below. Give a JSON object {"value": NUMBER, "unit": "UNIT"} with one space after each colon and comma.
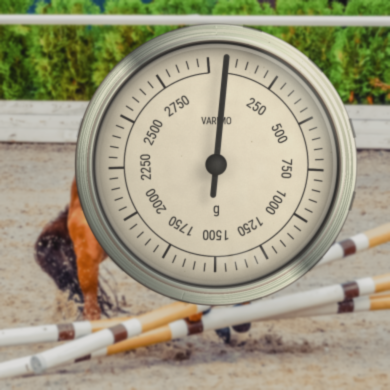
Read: {"value": 0, "unit": "g"}
